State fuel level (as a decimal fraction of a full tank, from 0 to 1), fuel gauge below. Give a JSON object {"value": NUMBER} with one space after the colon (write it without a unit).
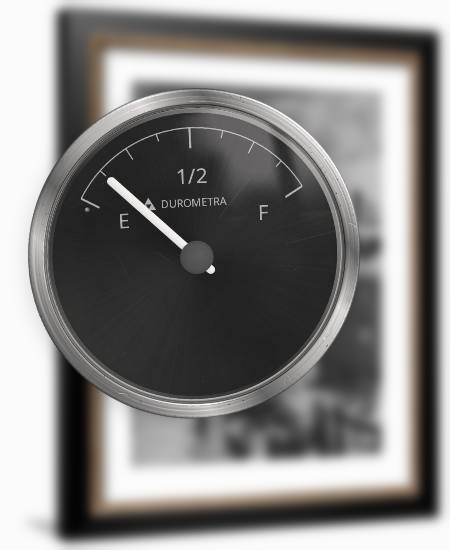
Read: {"value": 0.125}
